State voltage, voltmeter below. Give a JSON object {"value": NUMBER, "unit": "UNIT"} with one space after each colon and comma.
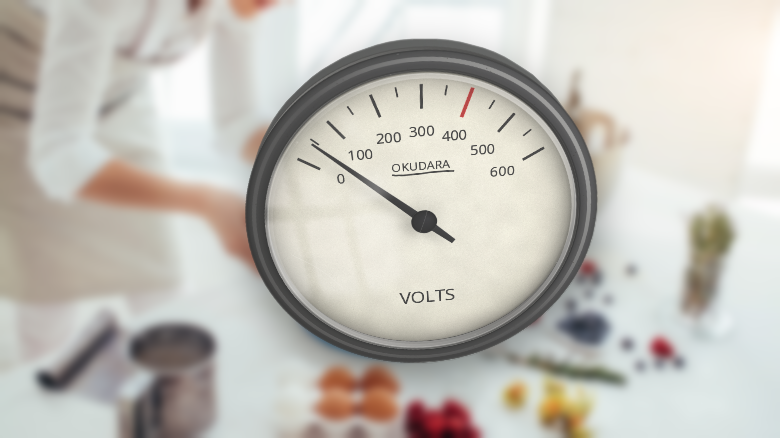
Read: {"value": 50, "unit": "V"}
